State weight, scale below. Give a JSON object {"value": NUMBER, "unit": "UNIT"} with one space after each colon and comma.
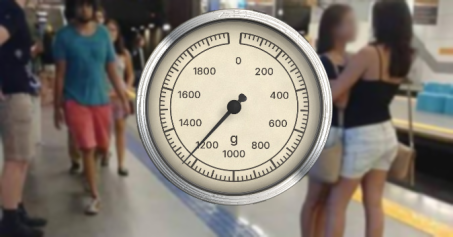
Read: {"value": 1240, "unit": "g"}
